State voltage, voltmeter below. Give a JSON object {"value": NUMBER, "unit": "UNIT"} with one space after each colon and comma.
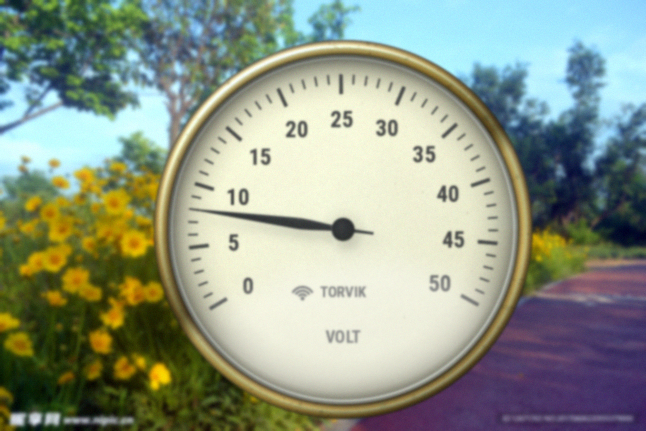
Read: {"value": 8, "unit": "V"}
